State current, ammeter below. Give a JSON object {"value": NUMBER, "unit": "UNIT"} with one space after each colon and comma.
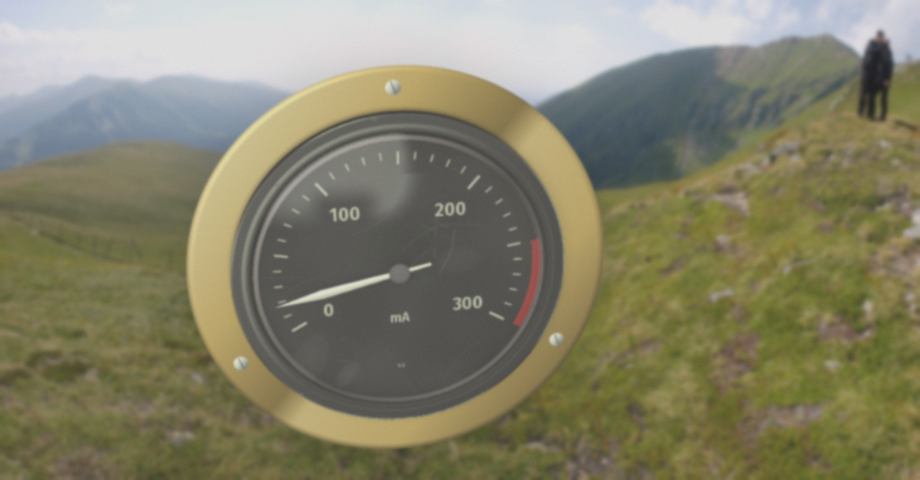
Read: {"value": 20, "unit": "mA"}
